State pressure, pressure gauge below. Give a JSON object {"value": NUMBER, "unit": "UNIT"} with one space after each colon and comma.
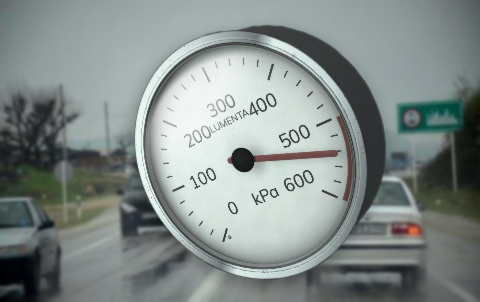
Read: {"value": 540, "unit": "kPa"}
